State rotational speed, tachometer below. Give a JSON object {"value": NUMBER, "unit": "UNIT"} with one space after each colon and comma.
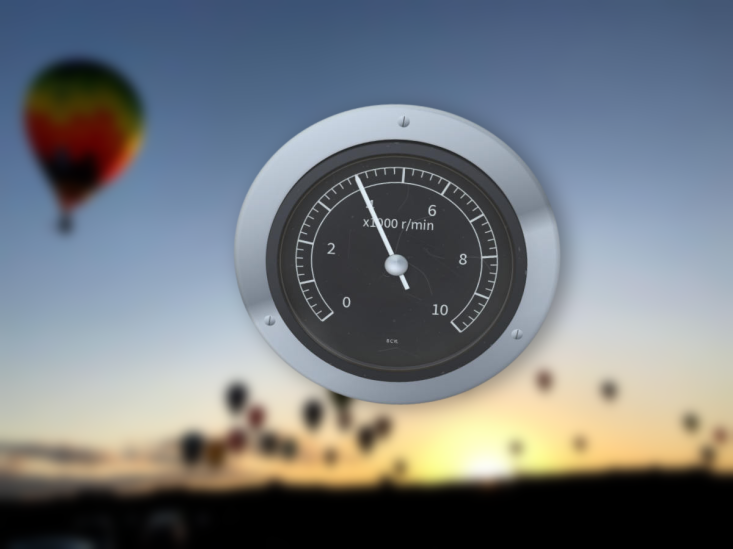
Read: {"value": 4000, "unit": "rpm"}
